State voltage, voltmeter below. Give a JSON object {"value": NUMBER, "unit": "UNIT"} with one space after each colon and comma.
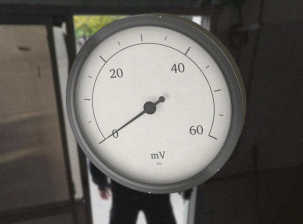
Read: {"value": 0, "unit": "mV"}
